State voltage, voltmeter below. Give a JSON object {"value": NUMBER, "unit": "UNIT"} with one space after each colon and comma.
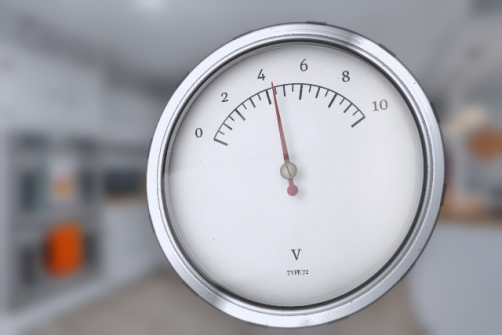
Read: {"value": 4.5, "unit": "V"}
